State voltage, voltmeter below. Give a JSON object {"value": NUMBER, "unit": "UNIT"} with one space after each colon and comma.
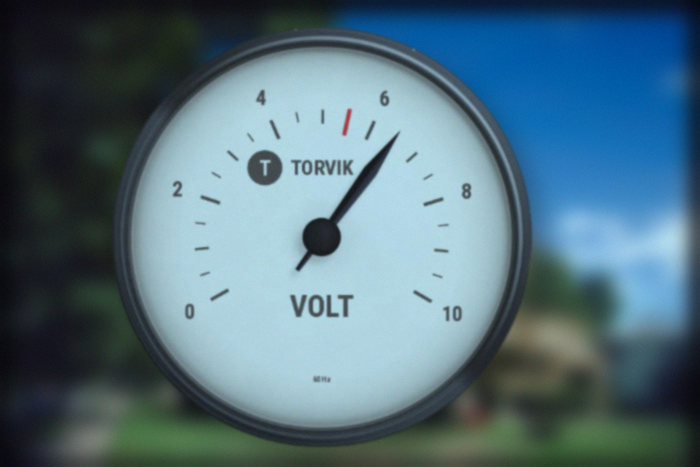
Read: {"value": 6.5, "unit": "V"}
